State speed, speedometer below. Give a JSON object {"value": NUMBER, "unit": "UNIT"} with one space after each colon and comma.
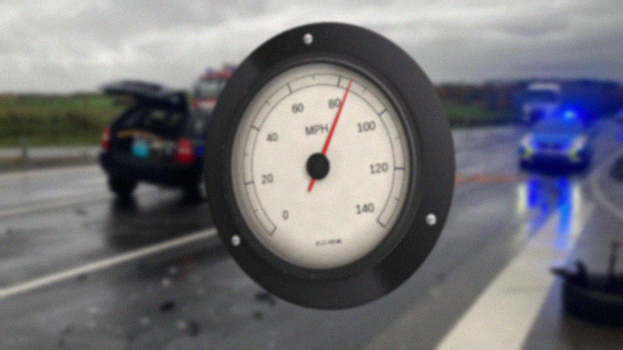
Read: {"value": 85, "unit": "mph"}
